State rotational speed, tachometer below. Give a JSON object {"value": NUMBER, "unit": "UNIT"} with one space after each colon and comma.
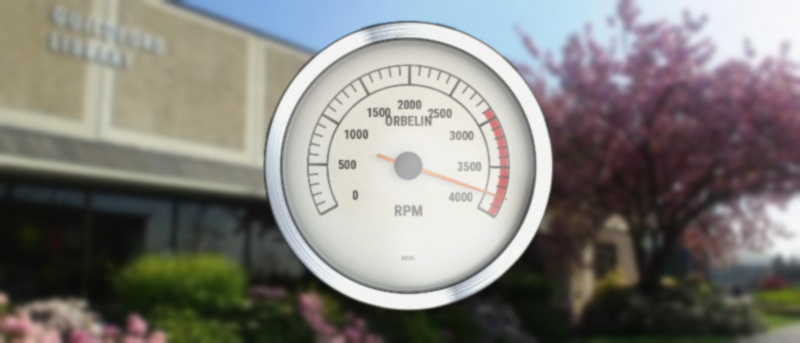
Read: {"value": 3800, "unit": "rpm"}
